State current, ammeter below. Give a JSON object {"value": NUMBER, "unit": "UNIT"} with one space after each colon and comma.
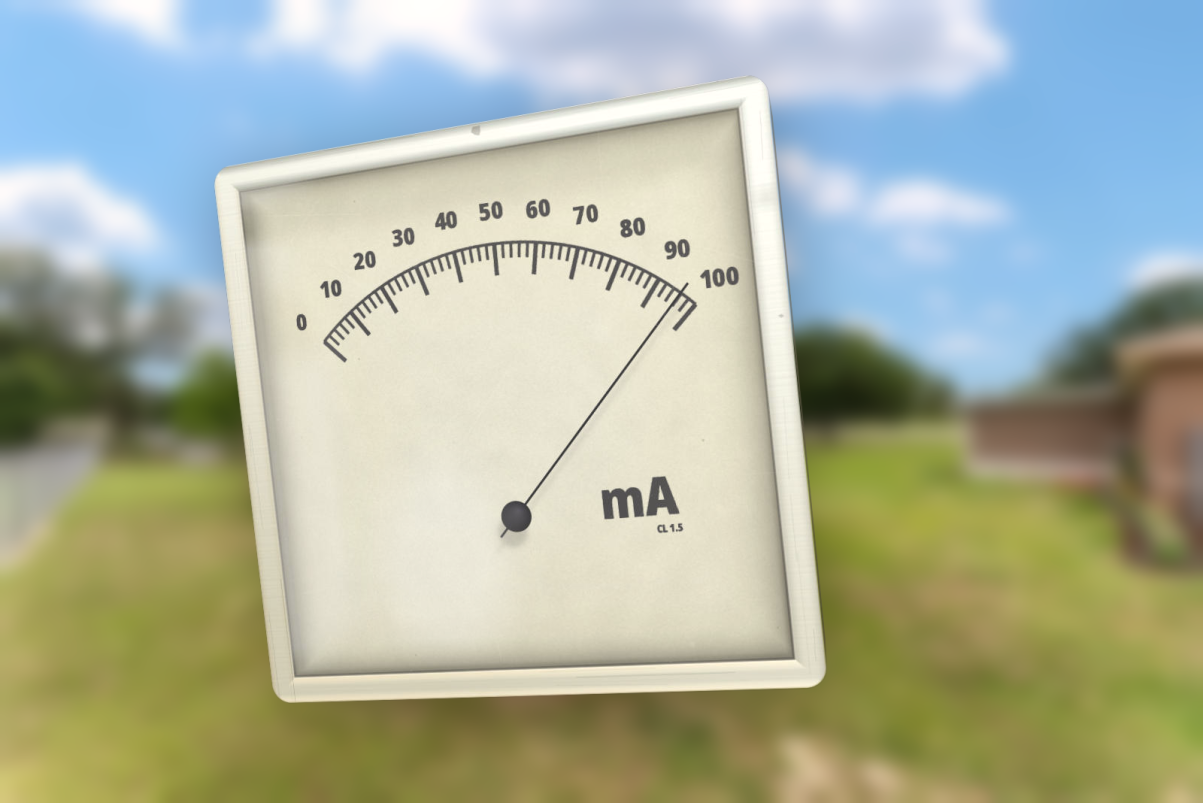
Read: {"value": 96, "unit": "mA"}
